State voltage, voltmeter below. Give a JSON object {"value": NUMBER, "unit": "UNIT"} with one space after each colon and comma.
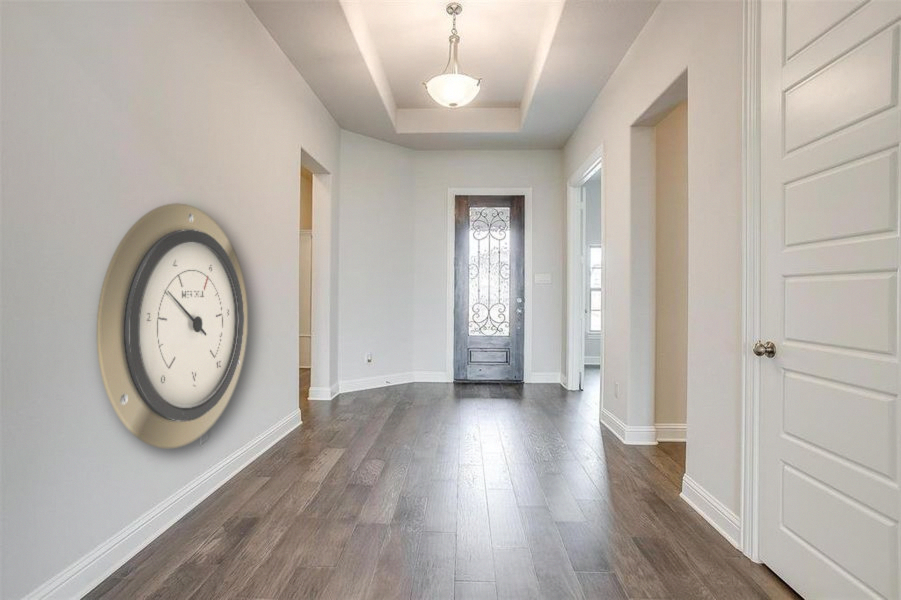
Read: {"value": 3, "unit": "V"}
